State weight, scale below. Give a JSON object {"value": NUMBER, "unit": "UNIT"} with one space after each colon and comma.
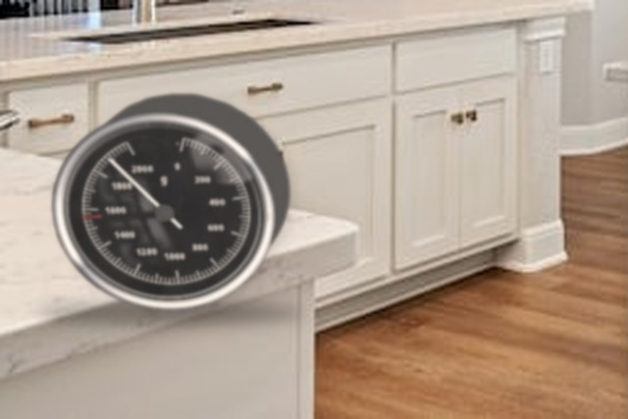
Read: {"value": 1900, "unit": "g"}
